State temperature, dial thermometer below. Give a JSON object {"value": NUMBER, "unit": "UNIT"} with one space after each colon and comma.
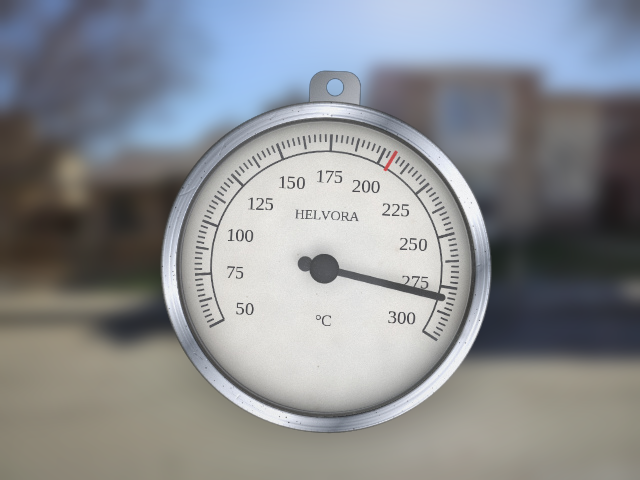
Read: {"value": 280, "unit": "°C"}
